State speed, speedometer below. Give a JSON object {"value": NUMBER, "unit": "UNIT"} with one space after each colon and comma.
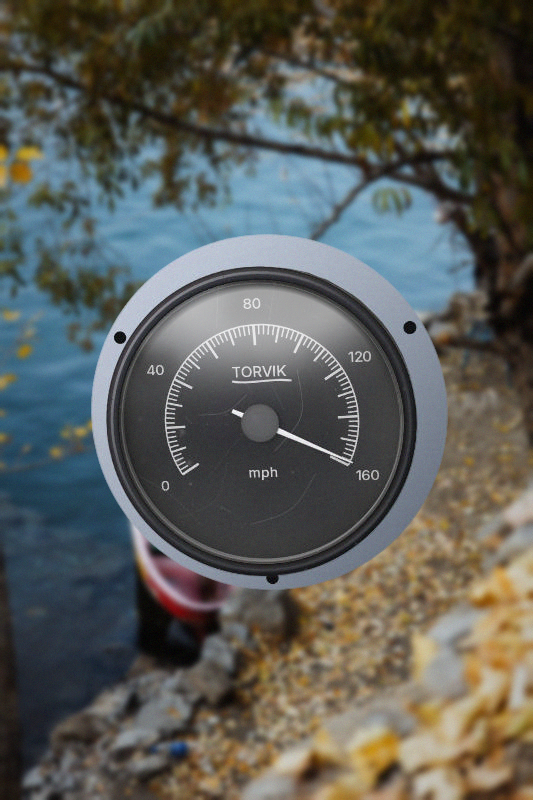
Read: {"value": 158, "unit": "mph"}
